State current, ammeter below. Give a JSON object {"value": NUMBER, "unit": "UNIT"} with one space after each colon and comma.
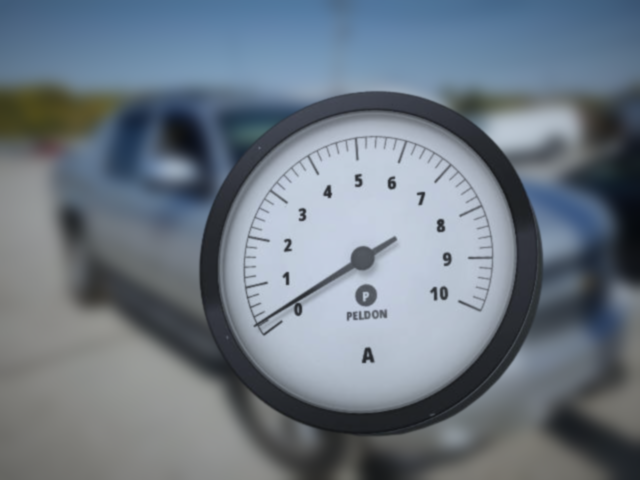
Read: {"value": 0.2, "unit": "A"}
